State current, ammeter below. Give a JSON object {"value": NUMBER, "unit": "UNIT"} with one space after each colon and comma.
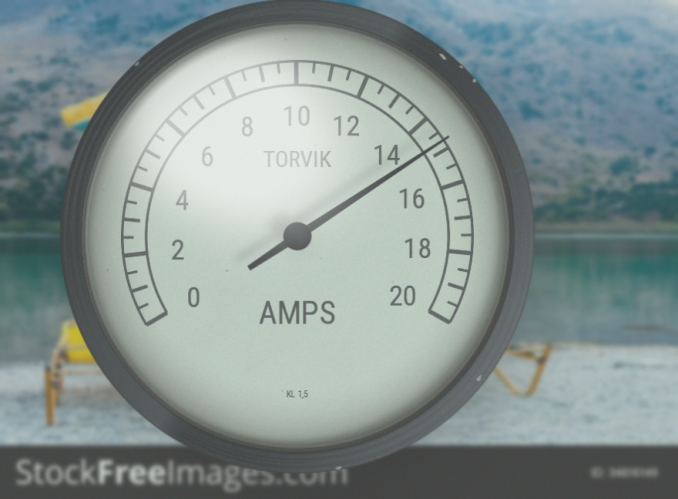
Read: {"value": 14.75, "unit": "A"}
